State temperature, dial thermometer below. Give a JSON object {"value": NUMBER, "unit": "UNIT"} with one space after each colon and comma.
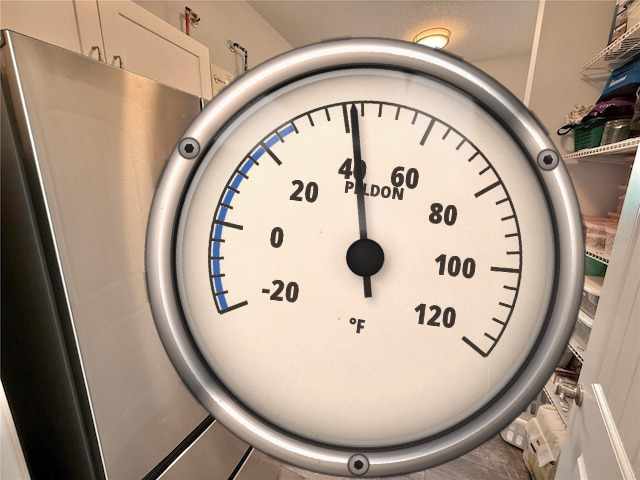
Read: {"value": 42, "unit": "°F"}
